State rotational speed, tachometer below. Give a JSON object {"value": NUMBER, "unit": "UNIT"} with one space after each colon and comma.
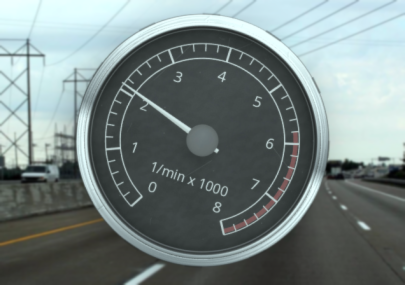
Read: {"value": 2100, "unit": "rpm"}
